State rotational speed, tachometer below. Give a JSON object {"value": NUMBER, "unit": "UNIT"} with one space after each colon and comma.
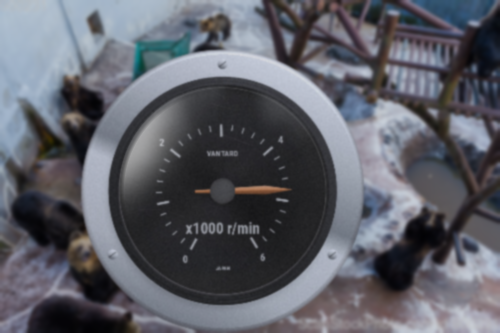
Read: {"value": 4800, "unit": "rpm"}
